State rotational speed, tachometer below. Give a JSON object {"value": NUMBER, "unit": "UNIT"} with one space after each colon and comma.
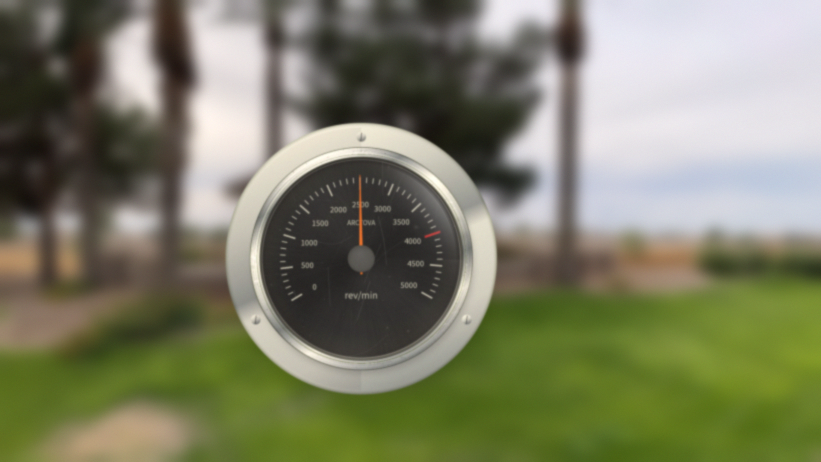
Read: {"value": 2500, "unit": "rpm"}
